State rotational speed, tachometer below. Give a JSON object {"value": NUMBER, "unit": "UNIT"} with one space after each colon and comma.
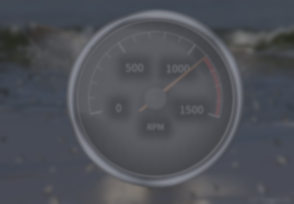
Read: {"value": 1100, "unit": "rpm"}
